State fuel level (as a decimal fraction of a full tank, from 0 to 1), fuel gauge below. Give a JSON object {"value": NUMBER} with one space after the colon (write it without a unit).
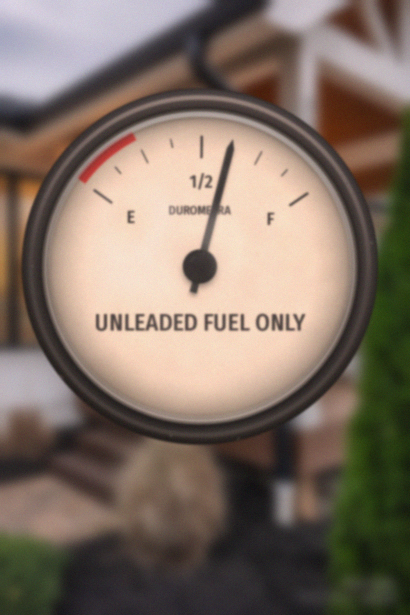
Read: {"value": 0.625}
